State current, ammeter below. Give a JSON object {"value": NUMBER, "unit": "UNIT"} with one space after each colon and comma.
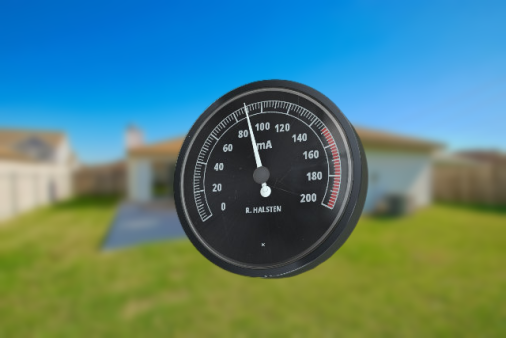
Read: {"value": 90, "unit": "mA"}
